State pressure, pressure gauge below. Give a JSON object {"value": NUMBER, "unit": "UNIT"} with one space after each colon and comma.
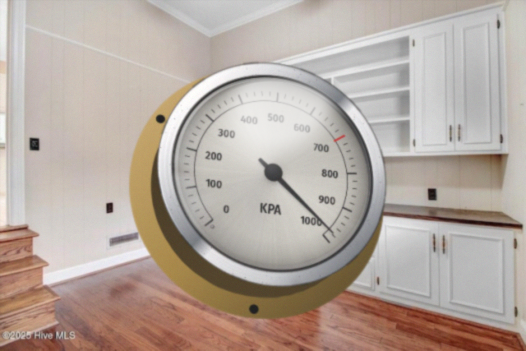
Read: {"value": 980, "unit": "kPa"}
